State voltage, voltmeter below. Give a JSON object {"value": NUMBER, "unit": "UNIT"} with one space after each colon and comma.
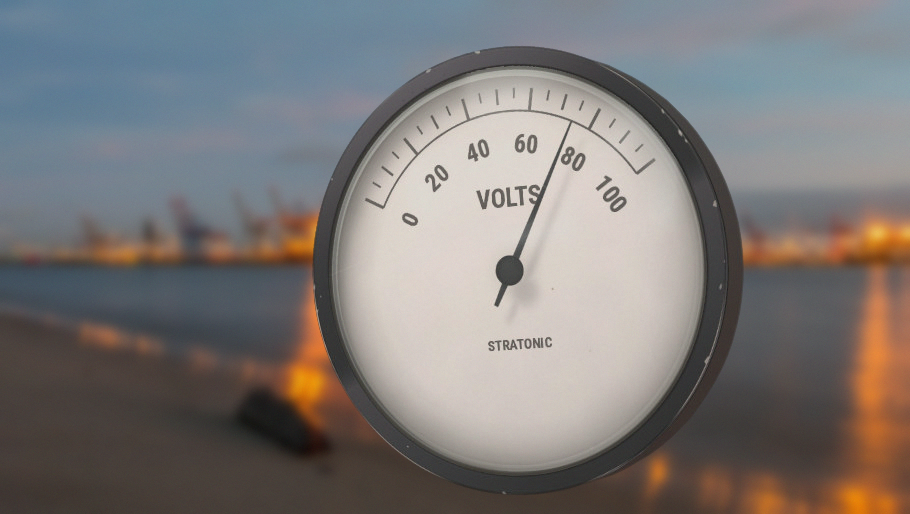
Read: {"value": 75, "unit": "V"}
